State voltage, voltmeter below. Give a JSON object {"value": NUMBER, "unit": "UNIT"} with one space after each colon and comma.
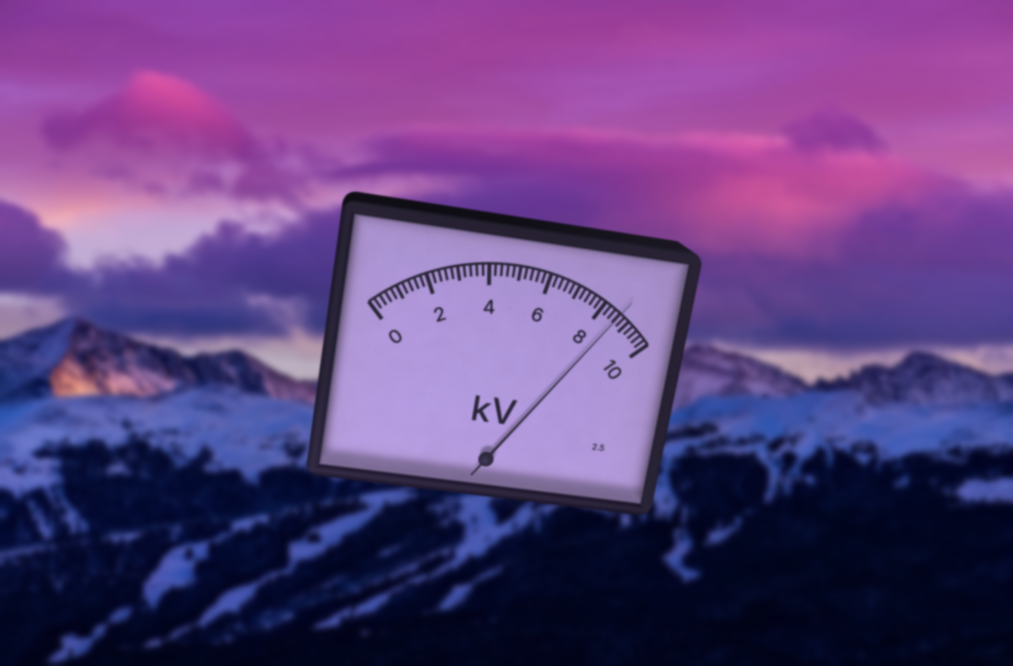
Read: {"value": 8.6, "unit": "kV"}
